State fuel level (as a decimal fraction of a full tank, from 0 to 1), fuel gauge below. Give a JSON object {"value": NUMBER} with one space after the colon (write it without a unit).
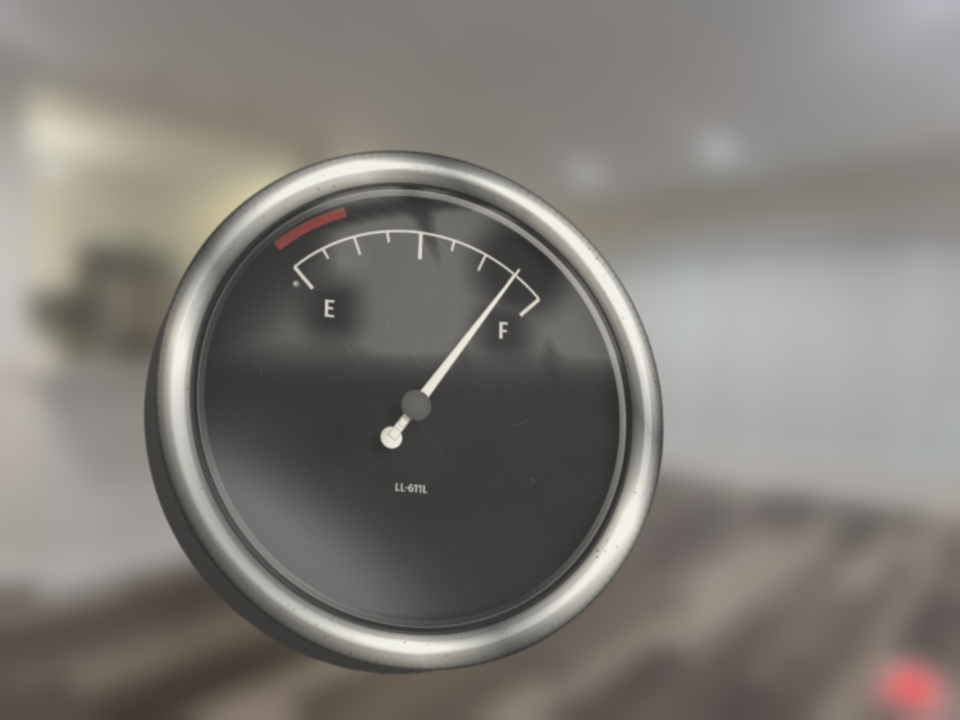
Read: {"value": 0.875}
